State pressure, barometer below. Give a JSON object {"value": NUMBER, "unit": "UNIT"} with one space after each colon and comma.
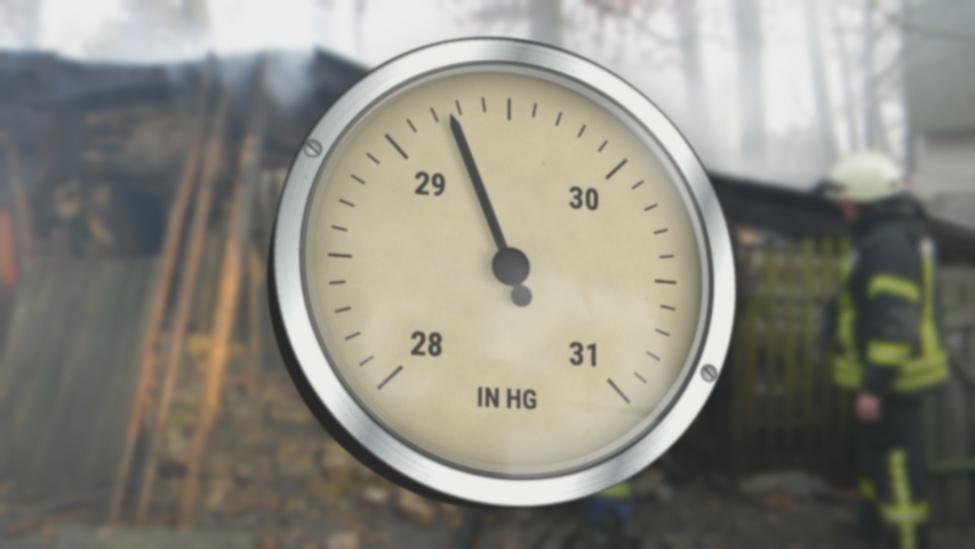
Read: {"value": 29.25, "unit": "inHg"}
